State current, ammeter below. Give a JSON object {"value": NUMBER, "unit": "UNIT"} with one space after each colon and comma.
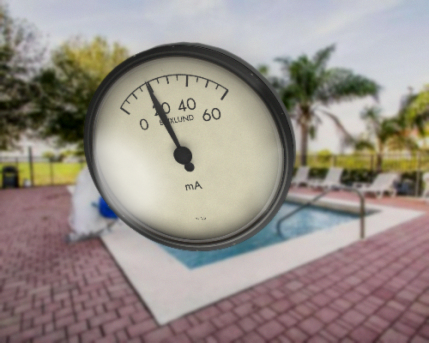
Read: {"value": 20, "unit": "mA"}
